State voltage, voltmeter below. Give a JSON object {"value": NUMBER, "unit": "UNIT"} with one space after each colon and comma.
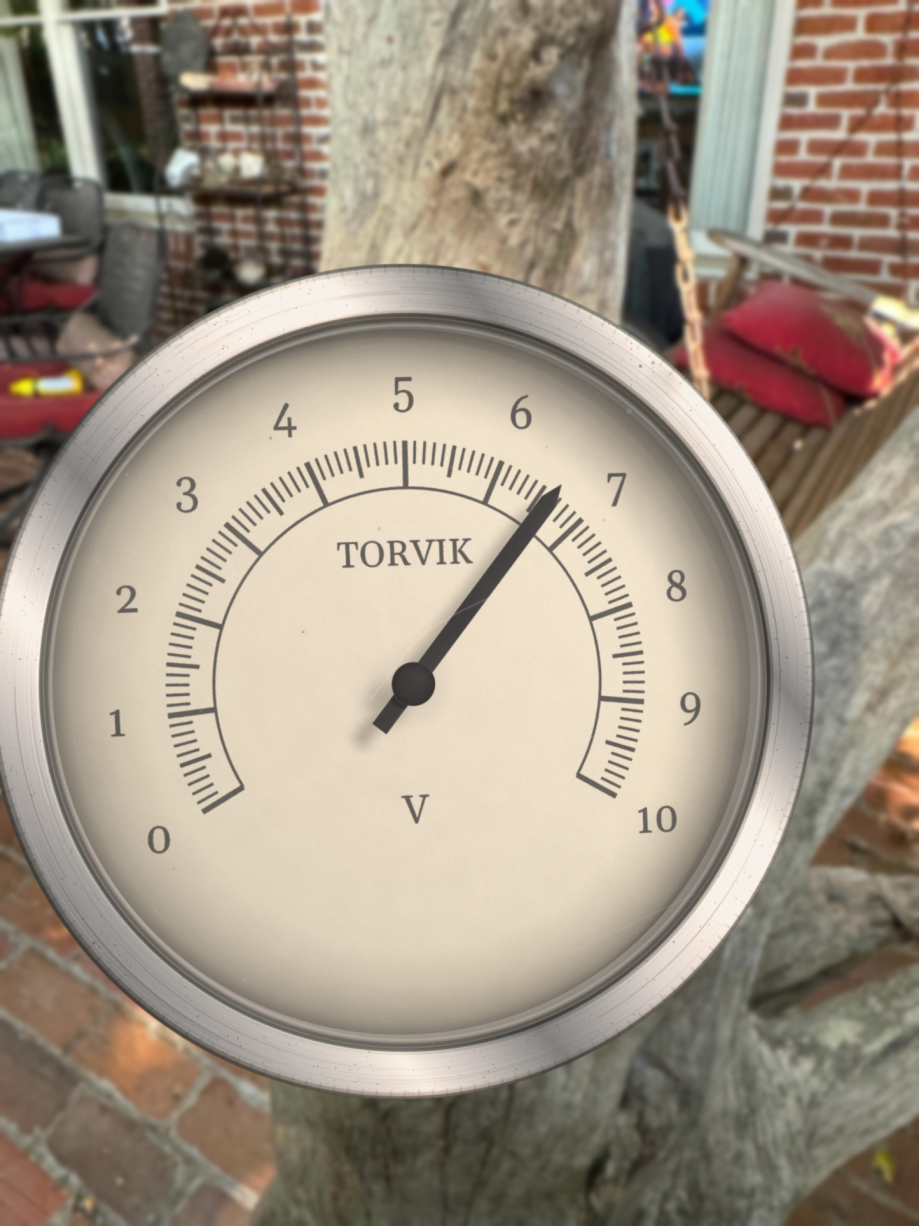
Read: {"value": 6.6, "unit": "V"}
